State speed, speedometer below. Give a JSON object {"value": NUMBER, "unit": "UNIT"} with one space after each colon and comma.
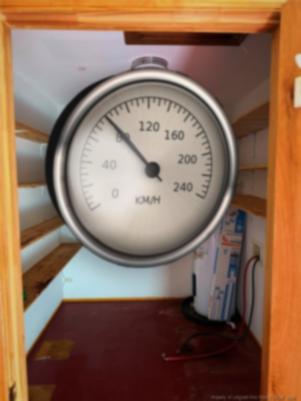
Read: {"value": 80, "unit": "km/h"}
